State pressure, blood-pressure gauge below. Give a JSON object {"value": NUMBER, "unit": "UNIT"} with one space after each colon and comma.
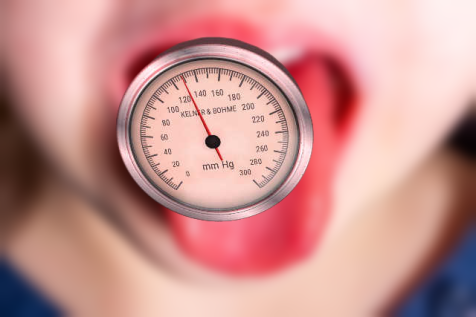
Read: {"value": 130, "unit": "mmHg"}
